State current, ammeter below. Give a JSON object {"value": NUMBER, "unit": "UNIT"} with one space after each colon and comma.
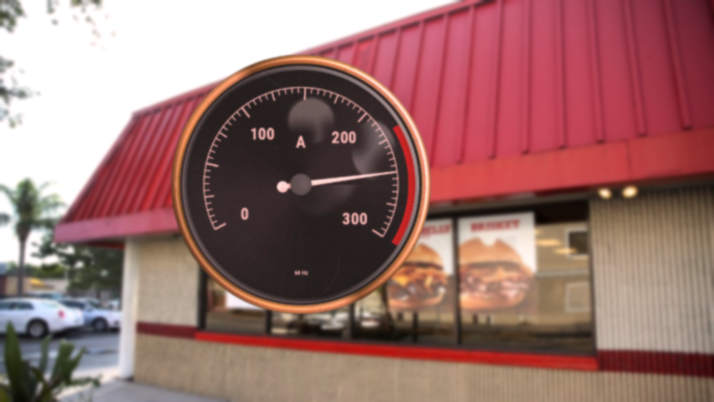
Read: {"value": 250, "unit": "A"}
